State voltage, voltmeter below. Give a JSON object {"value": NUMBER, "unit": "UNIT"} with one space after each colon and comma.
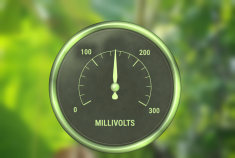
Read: {"value": 150, "unit": "mV"}
